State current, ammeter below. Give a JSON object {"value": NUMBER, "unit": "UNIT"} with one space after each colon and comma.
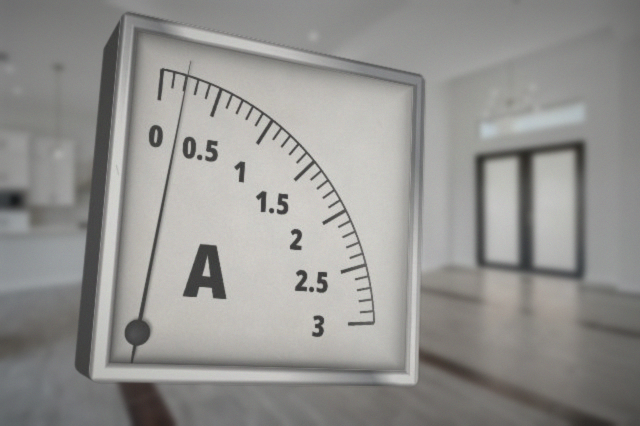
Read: {"value": 0.2, "unit": "A"}
